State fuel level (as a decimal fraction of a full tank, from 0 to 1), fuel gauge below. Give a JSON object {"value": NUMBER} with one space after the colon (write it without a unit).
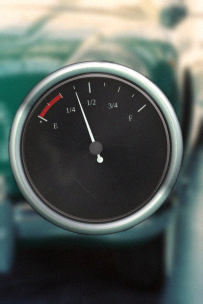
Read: {"value": 0.375}
